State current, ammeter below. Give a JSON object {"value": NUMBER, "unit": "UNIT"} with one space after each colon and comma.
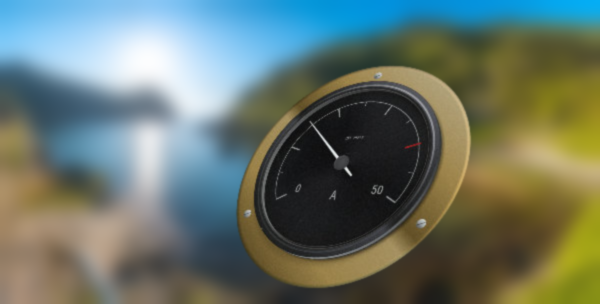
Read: {"value": 15, "unit": "A"}
